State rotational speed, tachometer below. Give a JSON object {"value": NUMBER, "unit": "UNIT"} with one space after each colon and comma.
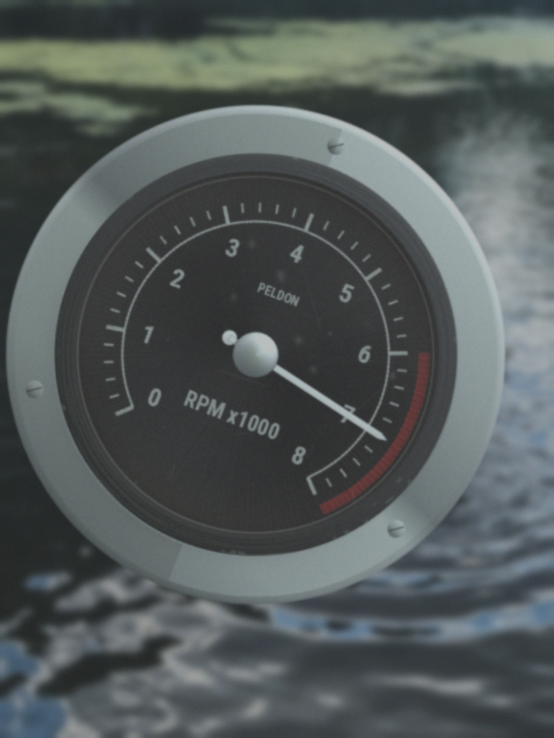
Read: {"value": 7000, "unit": "rpm"}
